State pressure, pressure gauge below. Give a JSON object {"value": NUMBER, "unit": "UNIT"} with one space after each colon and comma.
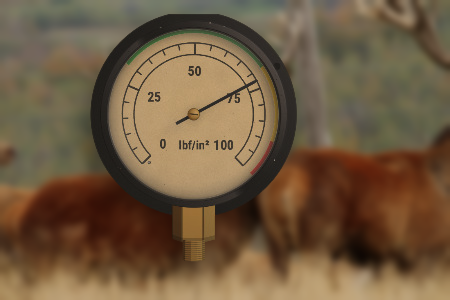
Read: {"value": 72.5, "unit": "psi"}
